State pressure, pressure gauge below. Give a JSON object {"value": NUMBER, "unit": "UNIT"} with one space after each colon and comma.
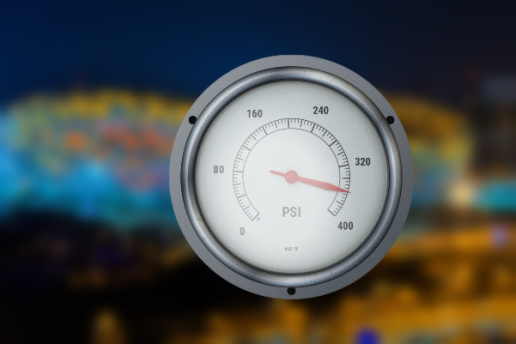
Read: {"value": 360, "unit": "psi"}
